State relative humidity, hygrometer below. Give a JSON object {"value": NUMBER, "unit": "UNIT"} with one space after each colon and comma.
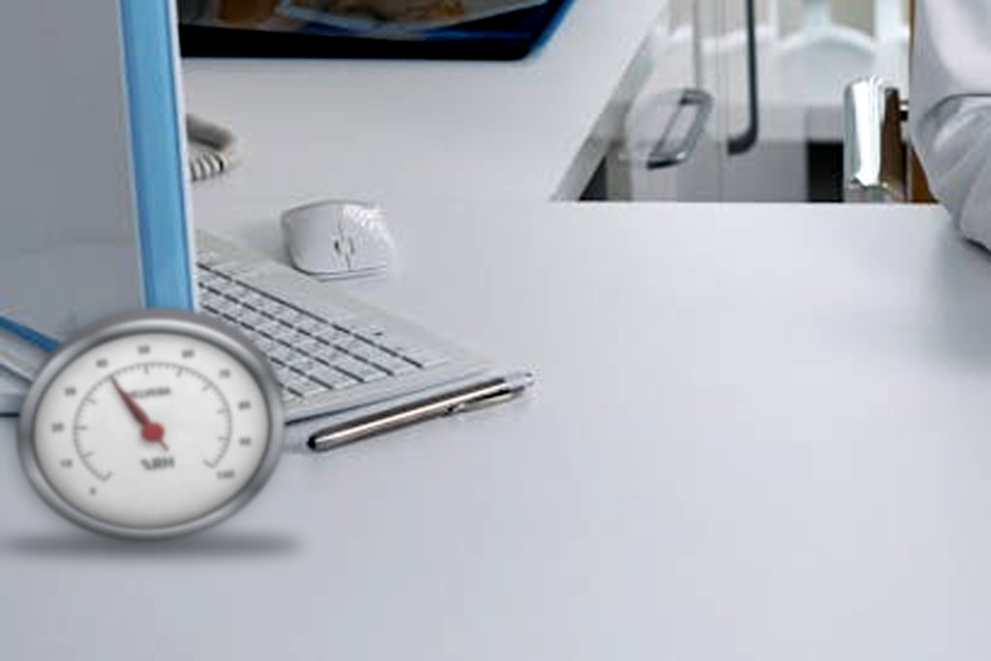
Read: {"value": 40, "unit": "%"}
